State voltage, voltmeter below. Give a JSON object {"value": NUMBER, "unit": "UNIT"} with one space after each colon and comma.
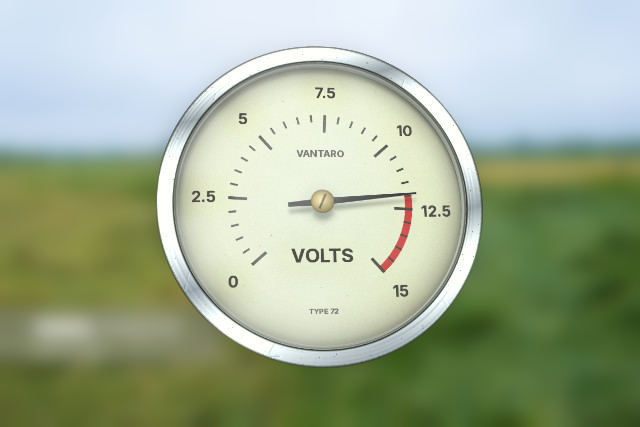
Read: {"value": 12, "unit": "V"}
